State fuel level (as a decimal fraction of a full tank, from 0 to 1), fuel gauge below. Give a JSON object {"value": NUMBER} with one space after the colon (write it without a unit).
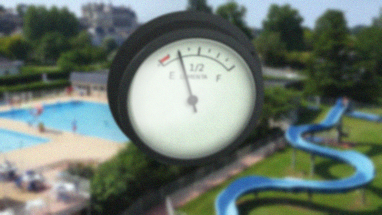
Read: {"value": 0.25}
